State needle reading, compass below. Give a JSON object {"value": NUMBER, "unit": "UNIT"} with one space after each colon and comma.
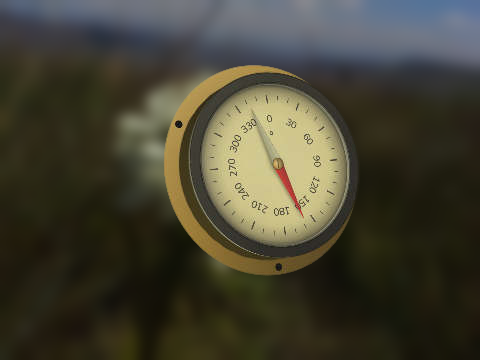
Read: {"value": 160, "unit": "°"}
